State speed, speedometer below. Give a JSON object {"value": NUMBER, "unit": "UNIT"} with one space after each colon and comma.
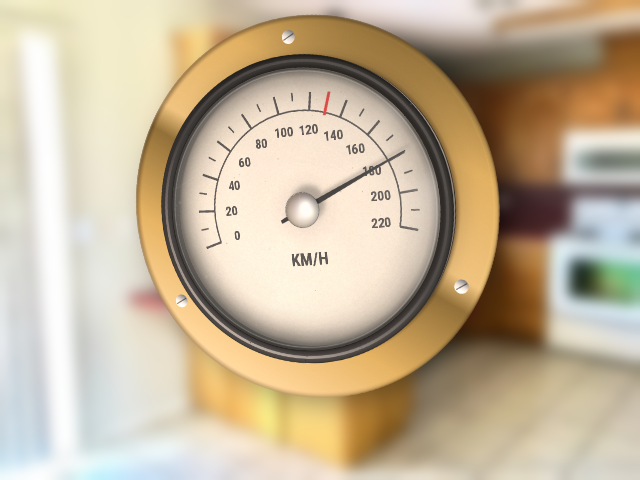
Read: {"value": 180, "unit": "km/h"}
